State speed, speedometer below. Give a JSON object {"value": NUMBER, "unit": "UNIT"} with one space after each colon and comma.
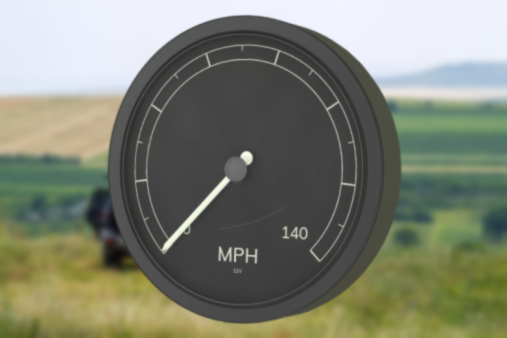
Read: {"value": 0, "unit": "mph"}
